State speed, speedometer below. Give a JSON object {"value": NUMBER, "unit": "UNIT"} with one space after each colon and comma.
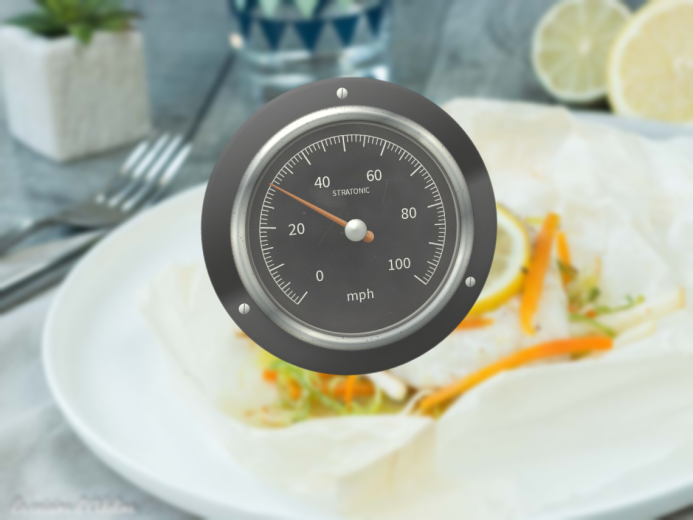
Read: {"value": 30, "unit": "mph"}
